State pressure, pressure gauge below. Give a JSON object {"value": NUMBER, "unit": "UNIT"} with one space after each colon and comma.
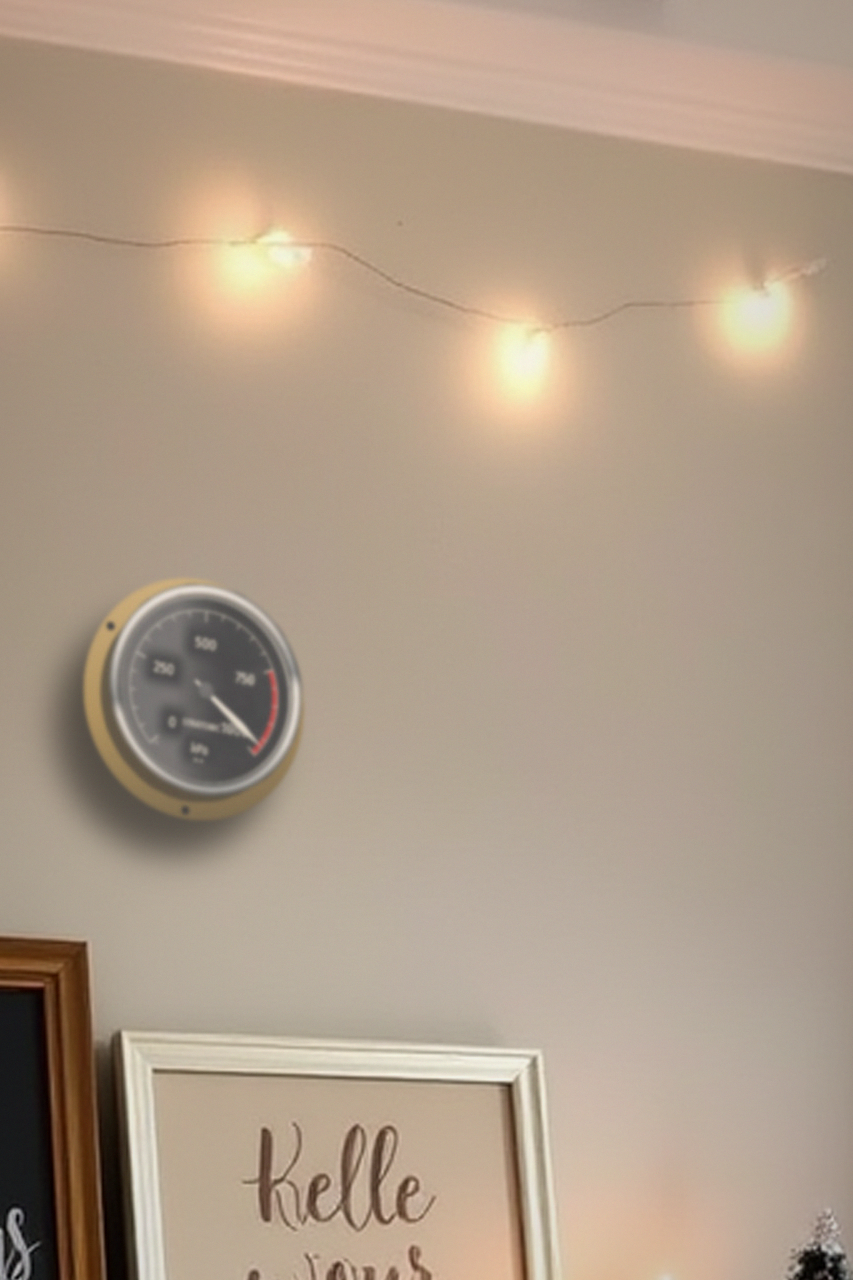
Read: {"value": 975, "unit": "kPa"}
